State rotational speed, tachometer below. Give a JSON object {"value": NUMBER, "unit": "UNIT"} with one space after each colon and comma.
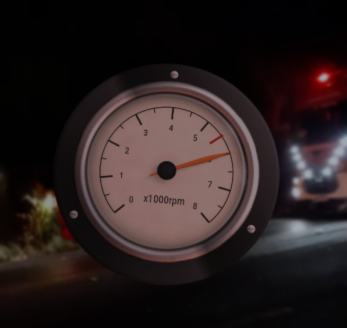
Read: {"value": 6000, "unit": "rpm"}
